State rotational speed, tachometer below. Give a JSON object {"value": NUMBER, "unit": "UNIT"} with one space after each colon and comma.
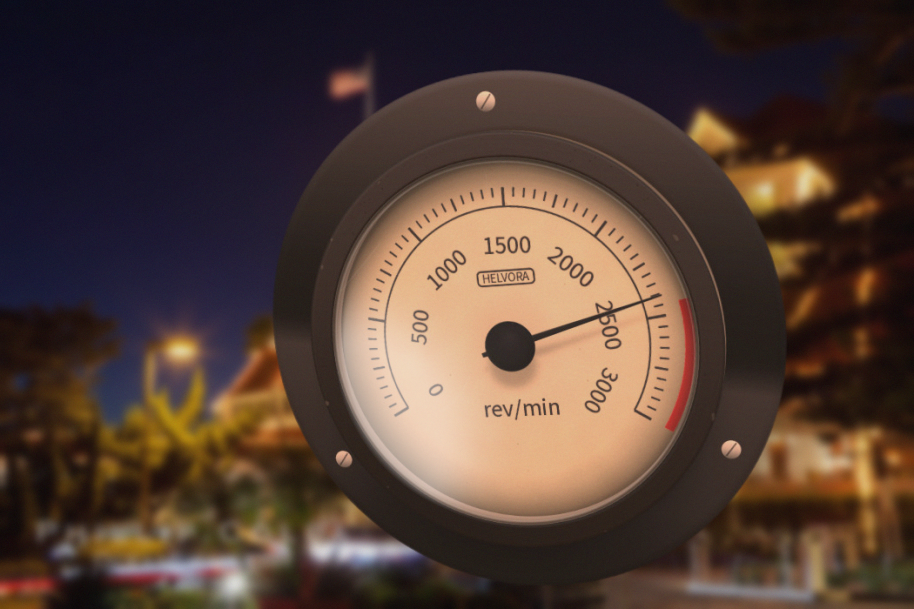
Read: {"value": 2400, "unit": "rpm"}
